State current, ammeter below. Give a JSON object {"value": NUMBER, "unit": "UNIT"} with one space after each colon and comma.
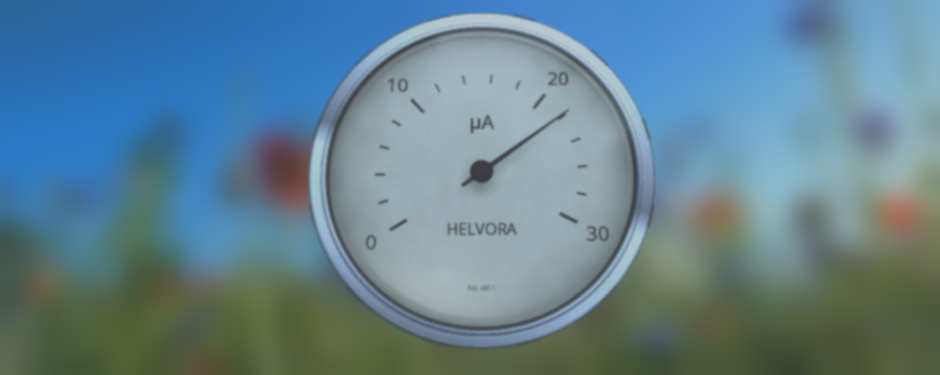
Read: {"value": 22, "unit": "µA"}
